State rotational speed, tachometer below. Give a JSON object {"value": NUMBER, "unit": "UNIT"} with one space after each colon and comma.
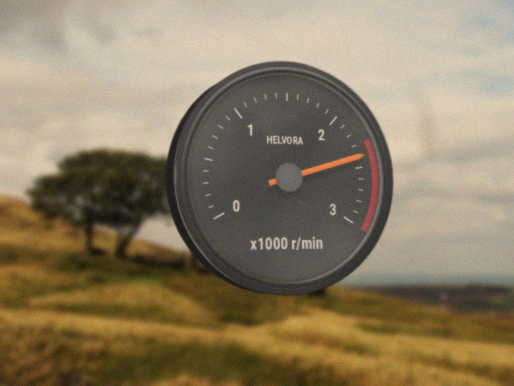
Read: {"value": 2400, "unit": "rpm"}
